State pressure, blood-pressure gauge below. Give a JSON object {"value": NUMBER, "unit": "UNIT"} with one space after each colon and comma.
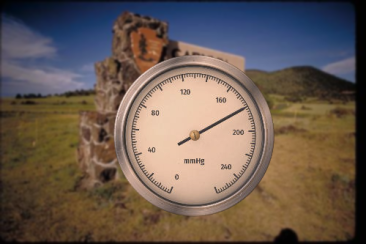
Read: {"value": 180, "unit": "mmHg"}
